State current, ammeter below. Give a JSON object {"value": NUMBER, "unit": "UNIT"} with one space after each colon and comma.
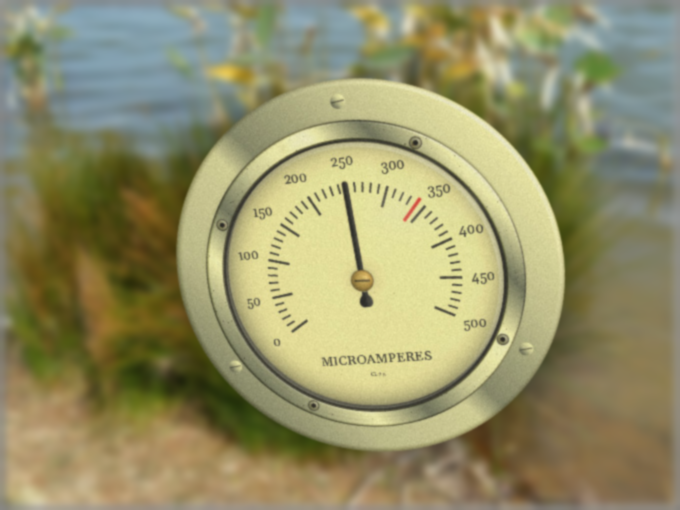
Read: {"value": 250, "unit": "µA"}
